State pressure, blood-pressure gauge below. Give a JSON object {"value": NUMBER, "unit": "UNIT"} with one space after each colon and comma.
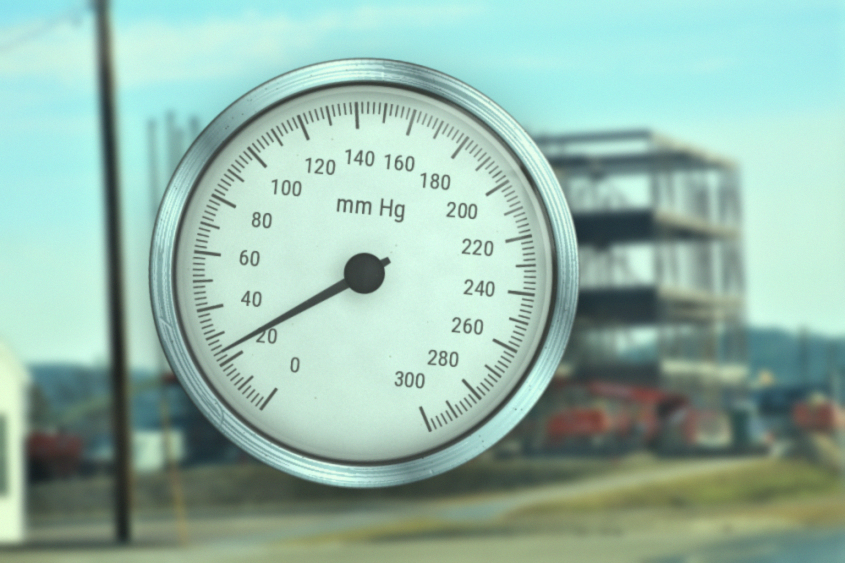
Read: {"value": 24, "unit": "mmHg"}
